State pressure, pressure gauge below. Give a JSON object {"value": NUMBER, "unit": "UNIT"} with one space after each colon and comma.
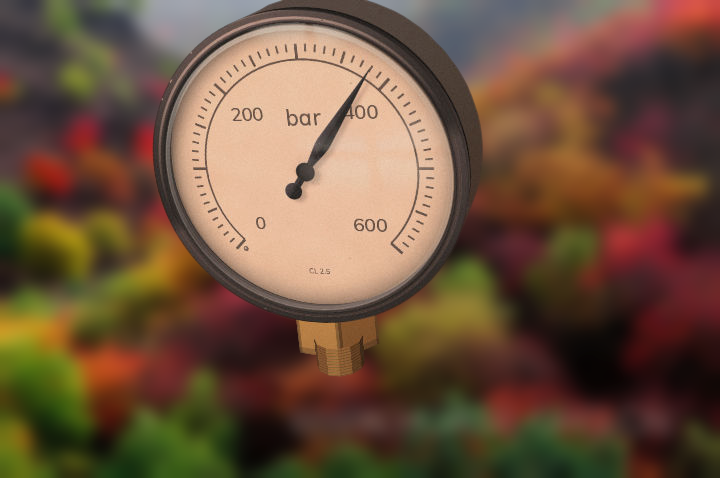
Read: {"value": 380, "unit": "bar"}
